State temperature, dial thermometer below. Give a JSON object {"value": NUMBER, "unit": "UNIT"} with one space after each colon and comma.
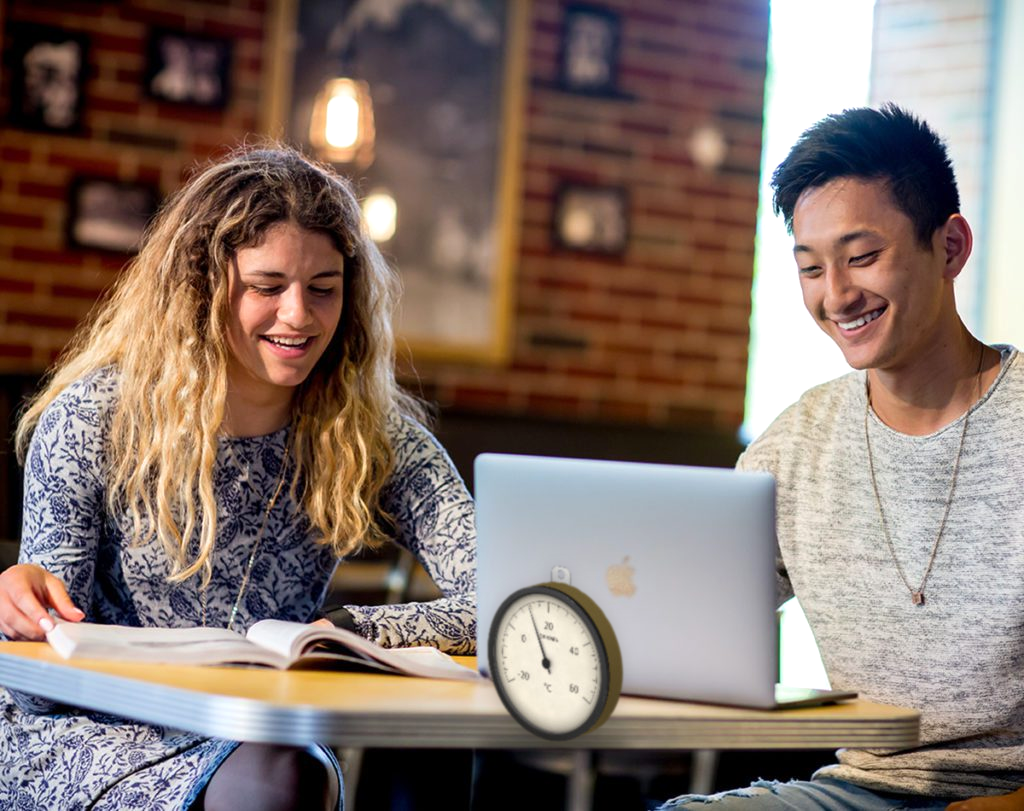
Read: {"value": 12, "unit": "°C"}
